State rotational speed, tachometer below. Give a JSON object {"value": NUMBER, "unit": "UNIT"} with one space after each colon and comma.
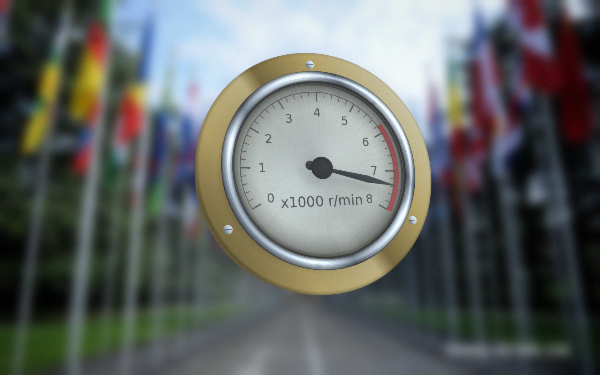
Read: {"value": 7400, "unit": "rpm"}
